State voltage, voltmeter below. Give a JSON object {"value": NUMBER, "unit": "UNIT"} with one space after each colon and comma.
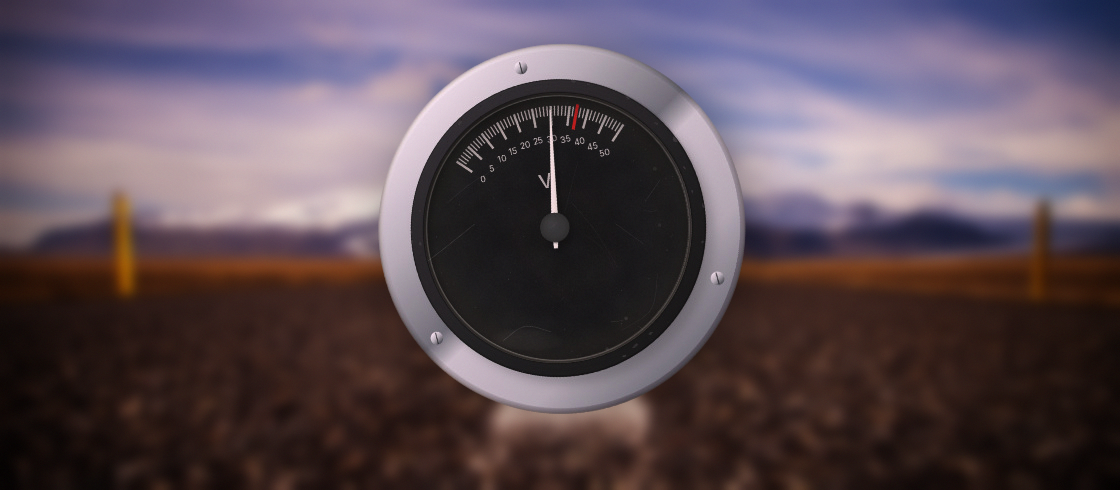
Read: {"value": 30, "unit": "V"}
